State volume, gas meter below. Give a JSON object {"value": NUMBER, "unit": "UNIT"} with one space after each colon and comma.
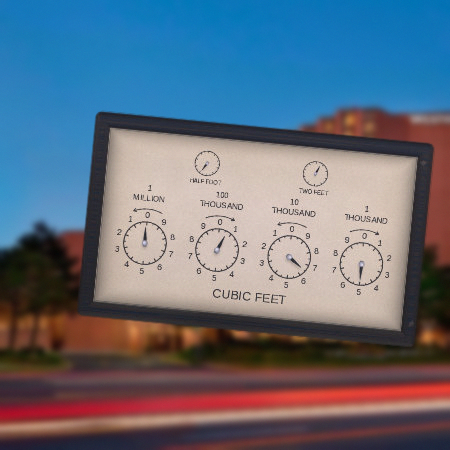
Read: {"value": 6500, "unit": "ft³"}
